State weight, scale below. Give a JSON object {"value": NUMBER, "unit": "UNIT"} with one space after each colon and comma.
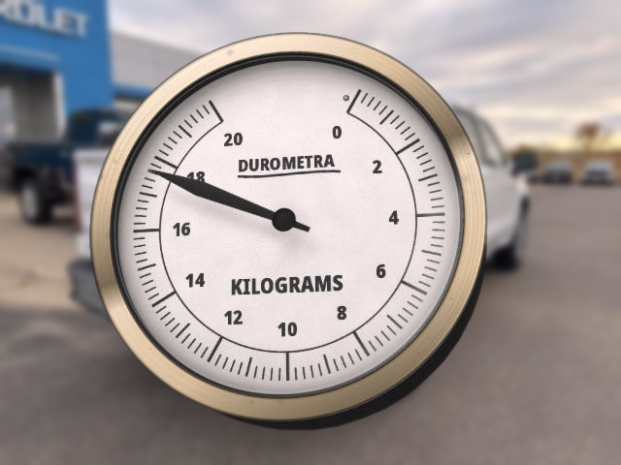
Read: {"value": 17.6, "unit": "kg"}
